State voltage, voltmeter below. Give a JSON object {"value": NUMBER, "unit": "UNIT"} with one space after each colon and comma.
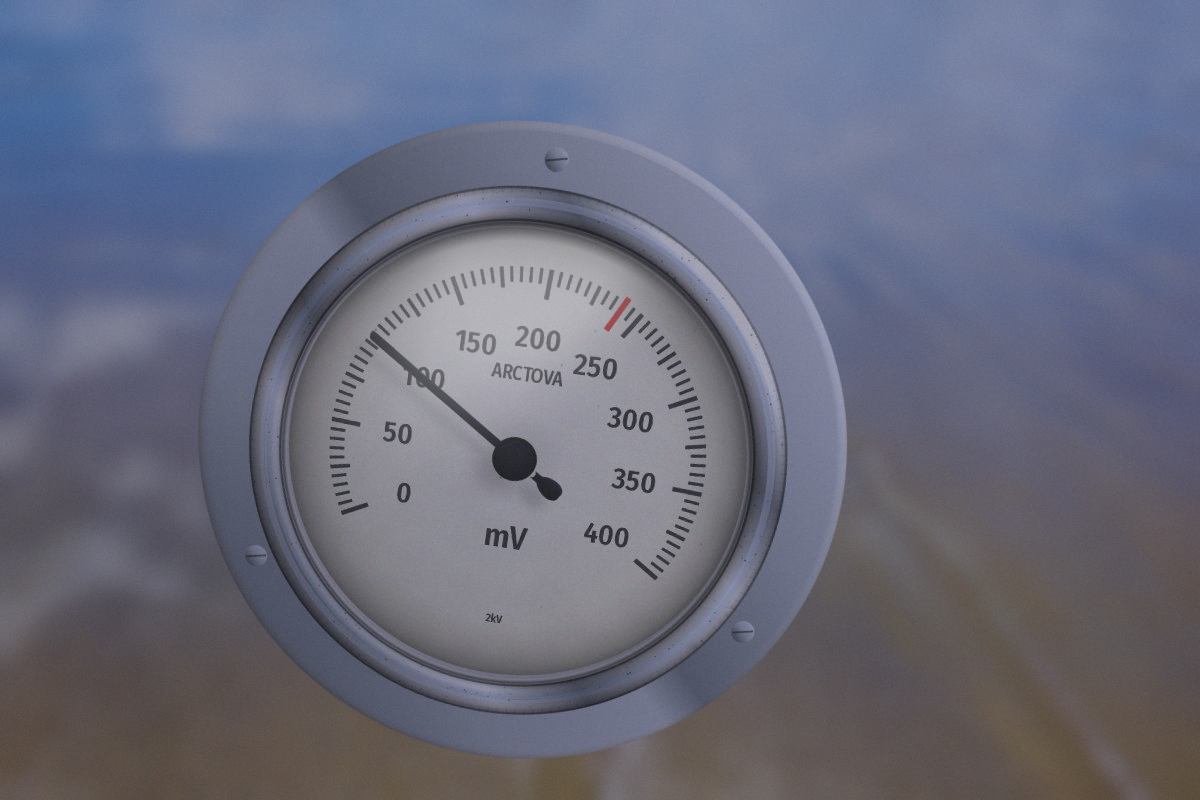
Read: {"value": 100, "unit": "mV"}
